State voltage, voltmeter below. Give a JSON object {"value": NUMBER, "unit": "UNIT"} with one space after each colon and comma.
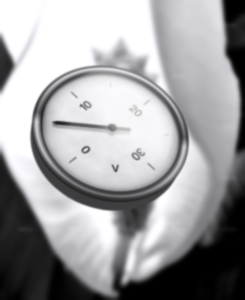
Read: {"value": 5, "unit": "V"}
